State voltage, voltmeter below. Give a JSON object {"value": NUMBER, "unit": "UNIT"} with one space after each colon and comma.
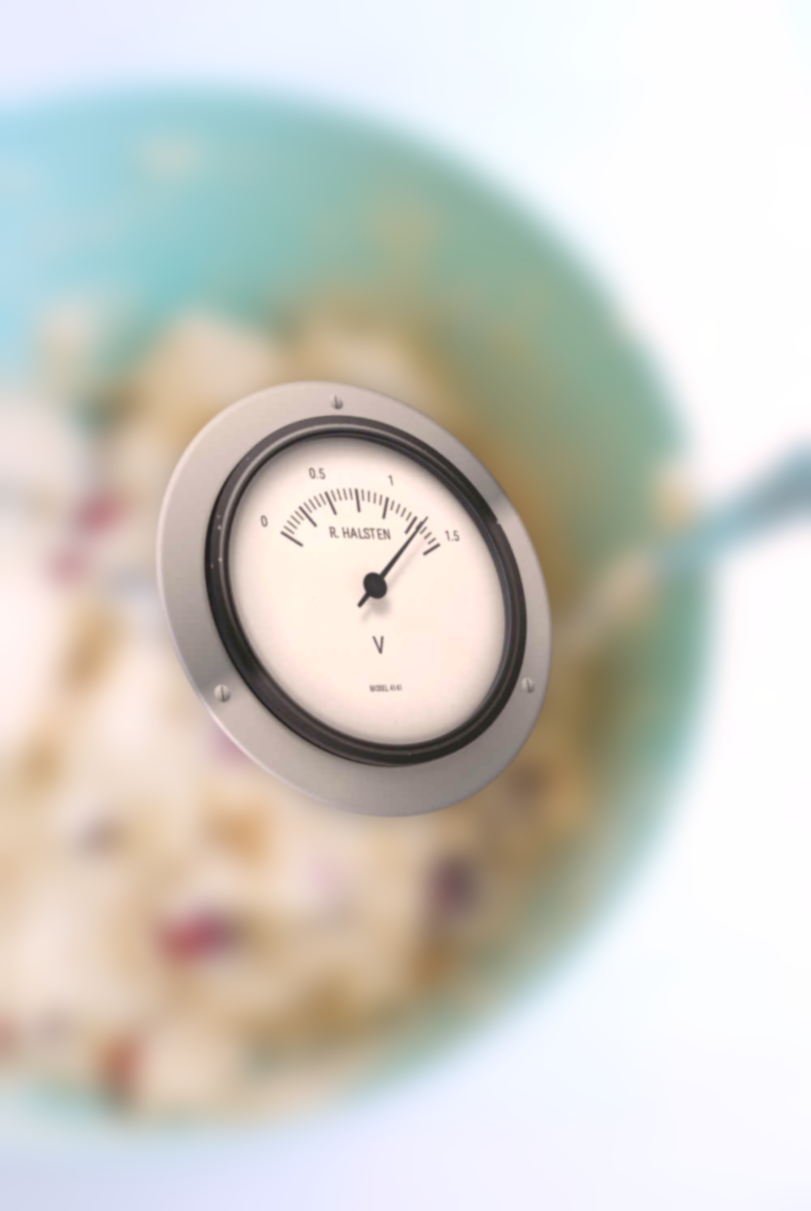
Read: {"value": 1.3, "unit": "V"}
